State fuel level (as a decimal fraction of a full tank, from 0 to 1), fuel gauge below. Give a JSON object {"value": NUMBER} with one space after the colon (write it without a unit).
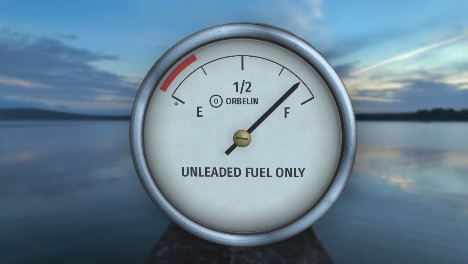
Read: {"value": 0.875}
